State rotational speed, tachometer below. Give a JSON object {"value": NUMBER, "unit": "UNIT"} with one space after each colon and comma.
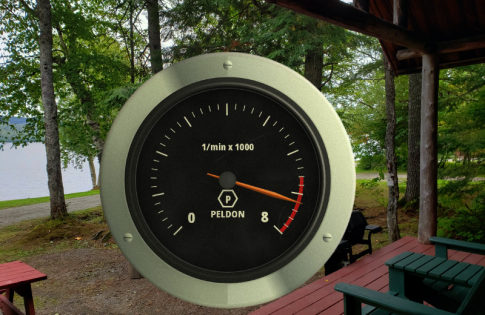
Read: {"value": 7200, "unit": "rpm"}
